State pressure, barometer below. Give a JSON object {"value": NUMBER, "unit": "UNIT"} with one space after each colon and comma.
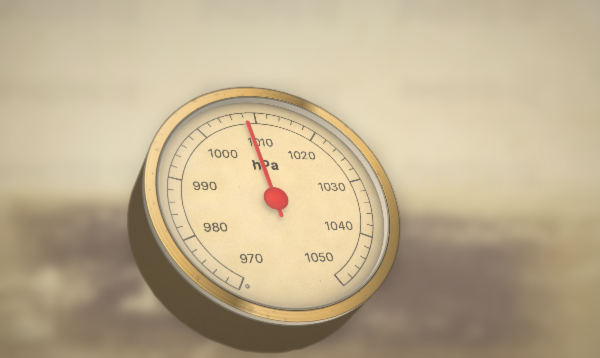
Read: {"value": 1008, "unit": "hPa"}
